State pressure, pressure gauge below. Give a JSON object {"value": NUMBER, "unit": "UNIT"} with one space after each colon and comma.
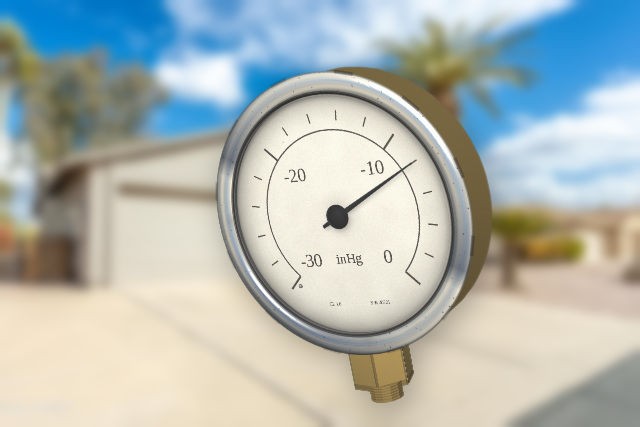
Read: {"value": -8, "unit": "inHg"}
